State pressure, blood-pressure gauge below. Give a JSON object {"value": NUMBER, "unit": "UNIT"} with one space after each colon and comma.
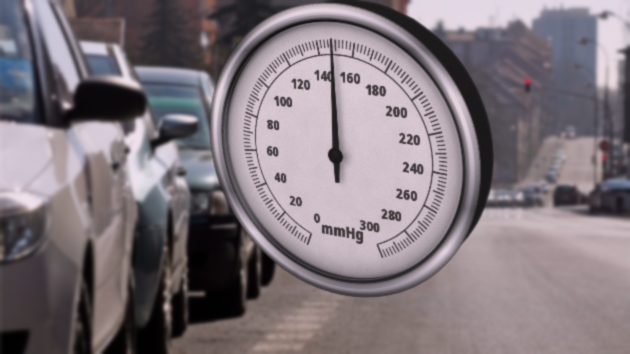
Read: {"value": 150, "unit": "mmHg"}
